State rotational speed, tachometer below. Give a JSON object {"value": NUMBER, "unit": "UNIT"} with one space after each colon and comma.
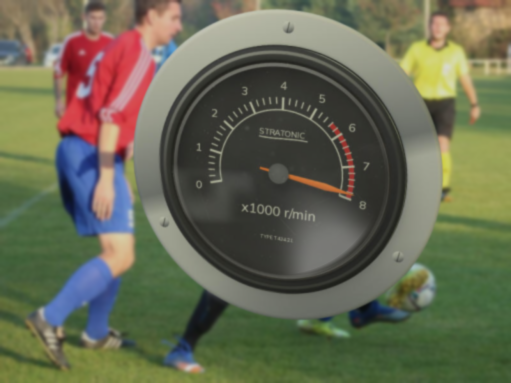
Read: {"value": 7800, "unit": "rpm"}
